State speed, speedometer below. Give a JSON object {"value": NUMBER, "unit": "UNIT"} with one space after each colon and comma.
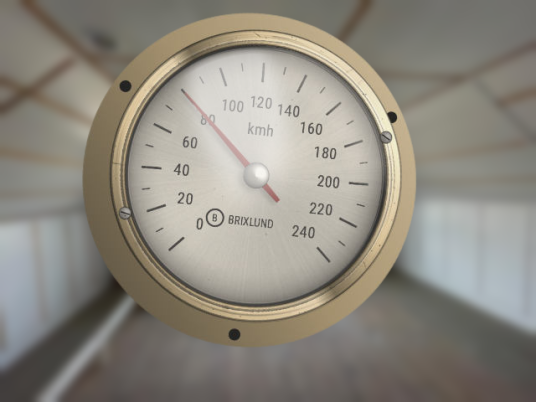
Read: {"value": 80, "unit": "km/h"}
